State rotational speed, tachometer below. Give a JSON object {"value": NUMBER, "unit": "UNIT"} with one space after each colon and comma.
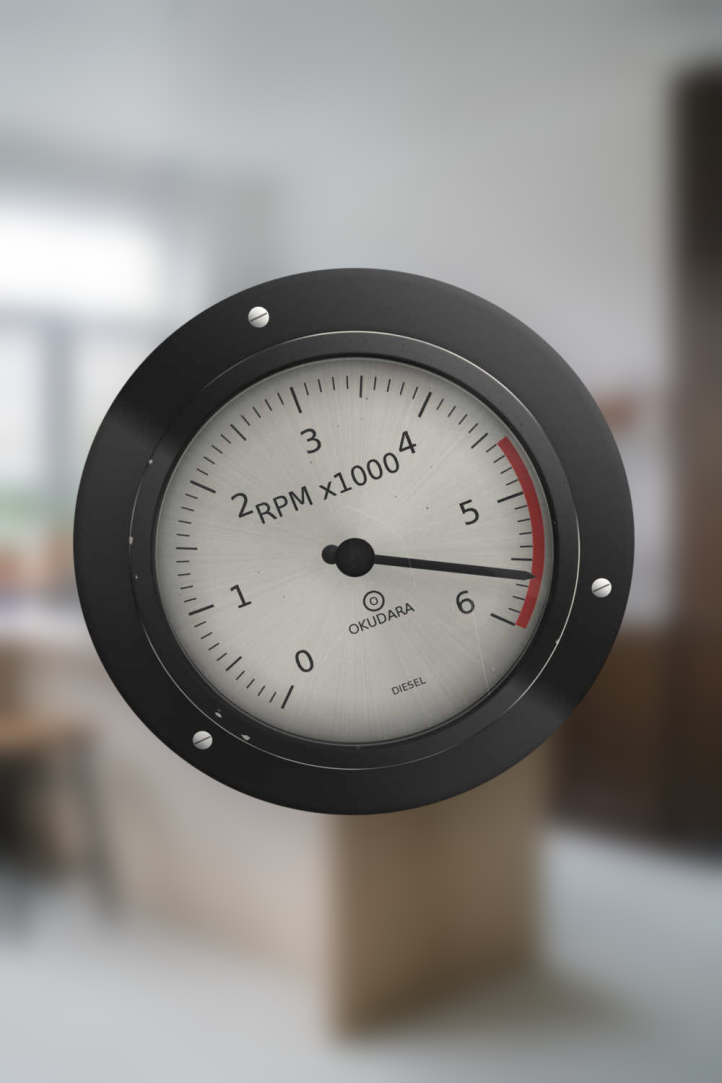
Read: {"value": 5600, "unit": "rpm"}
